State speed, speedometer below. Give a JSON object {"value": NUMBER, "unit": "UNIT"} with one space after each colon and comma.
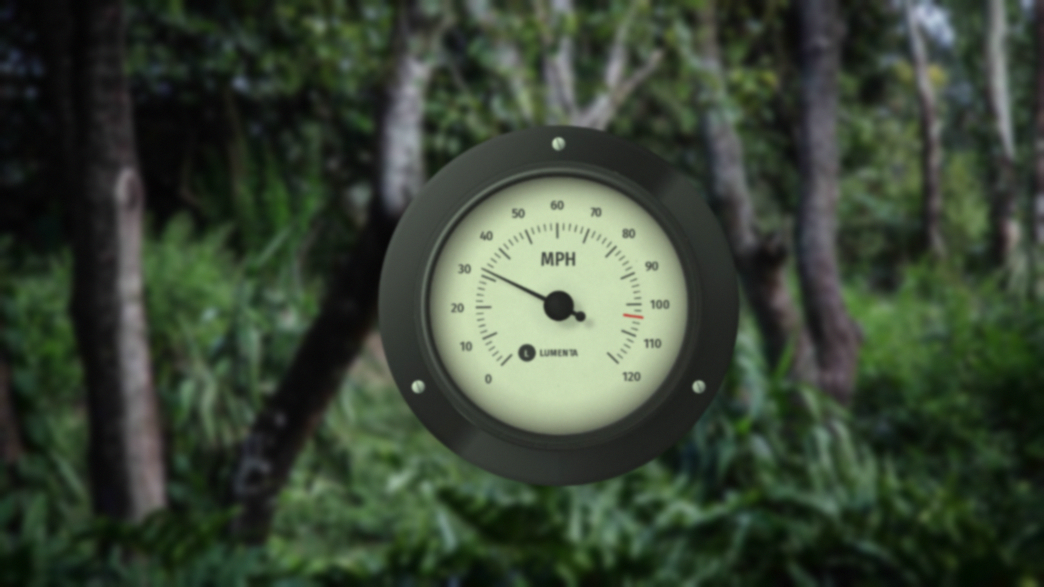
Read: {"value": 32, "unit": "mph"}
